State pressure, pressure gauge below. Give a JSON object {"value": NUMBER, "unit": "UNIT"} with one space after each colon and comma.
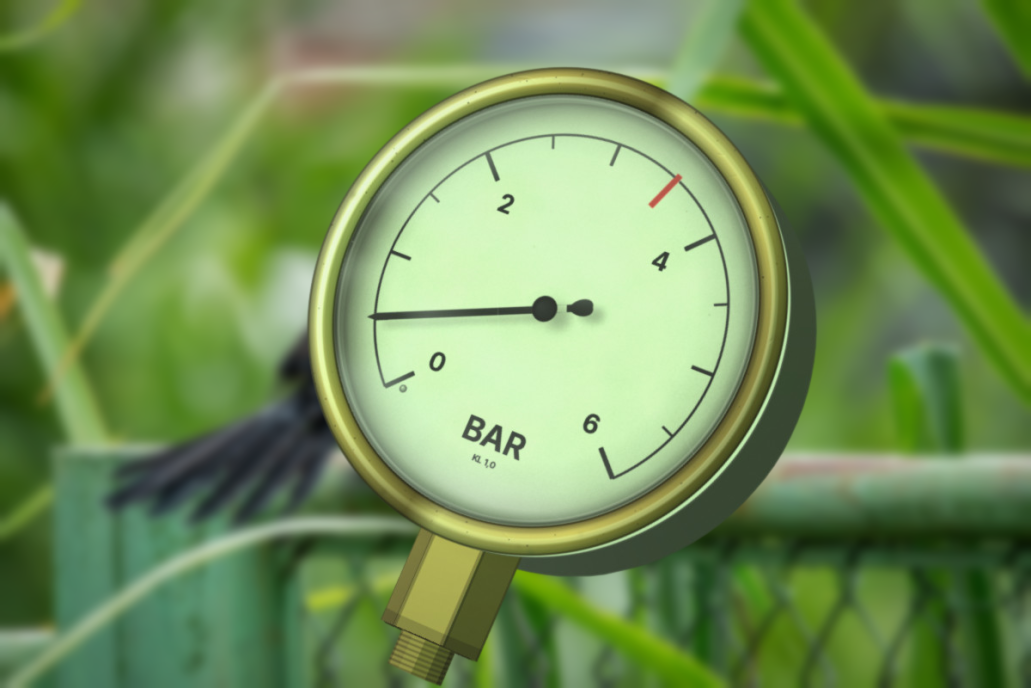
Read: {"value": 0.5, "unit": "bar"}
